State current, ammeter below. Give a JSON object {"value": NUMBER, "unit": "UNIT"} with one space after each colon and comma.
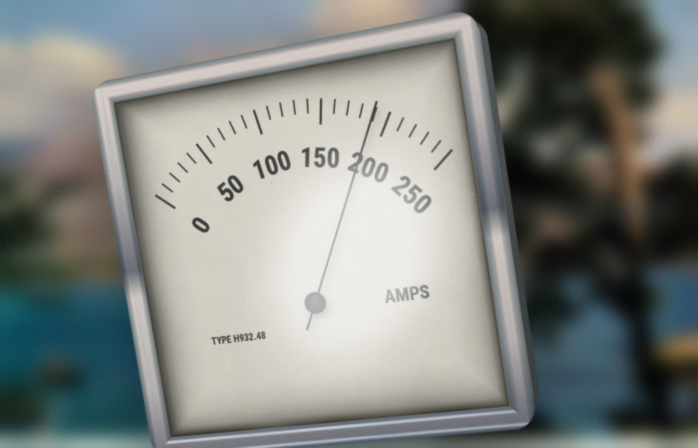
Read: {"value": 190, "unit": "A"}
